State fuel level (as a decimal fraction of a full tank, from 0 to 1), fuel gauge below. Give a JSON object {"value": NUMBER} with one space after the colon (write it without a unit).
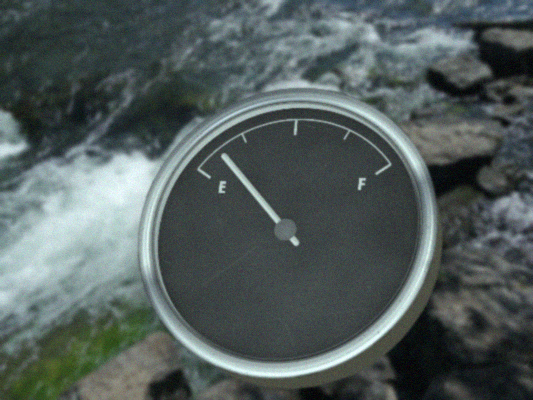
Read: {"value": 0.125}
